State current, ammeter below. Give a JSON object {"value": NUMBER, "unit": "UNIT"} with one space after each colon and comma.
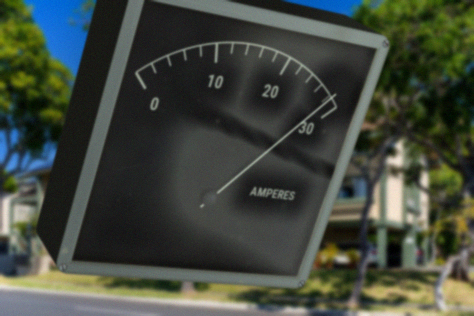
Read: {"value": 28, "unit": "A"}
